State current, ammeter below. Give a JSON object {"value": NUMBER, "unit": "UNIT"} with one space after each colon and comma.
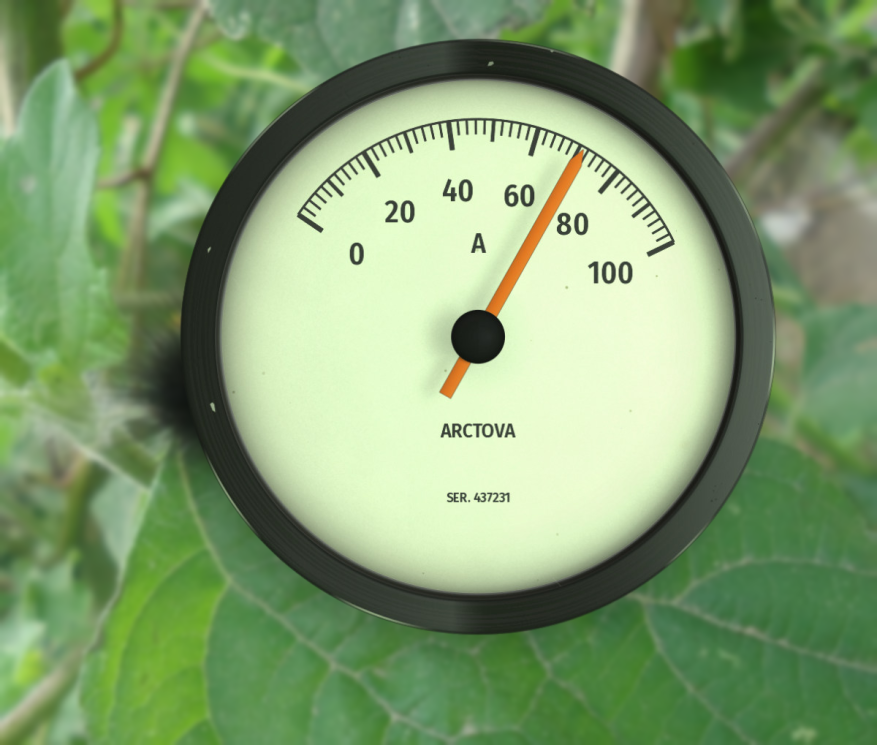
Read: {"value": 71, "unit": "A"}
